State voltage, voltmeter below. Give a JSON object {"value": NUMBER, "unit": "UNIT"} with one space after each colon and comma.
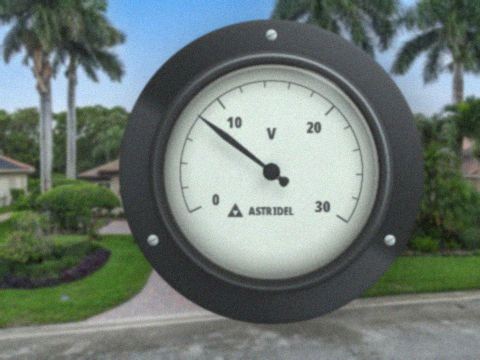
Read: {"value": 8, "unit": "V"}
